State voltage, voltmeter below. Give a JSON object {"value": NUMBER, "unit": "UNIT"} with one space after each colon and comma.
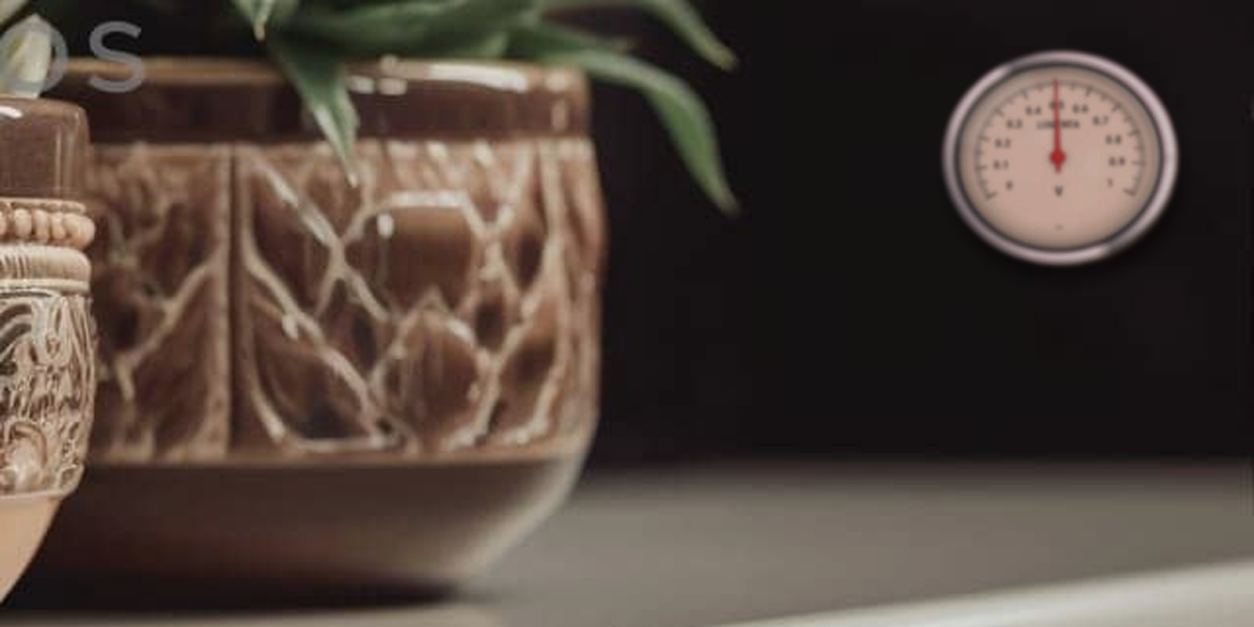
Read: {"value": 0.5, "unit": "V"}
